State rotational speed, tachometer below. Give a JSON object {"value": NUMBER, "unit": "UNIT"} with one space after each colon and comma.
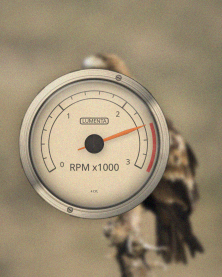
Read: {"value": 2400, "unit": "rpm"}
